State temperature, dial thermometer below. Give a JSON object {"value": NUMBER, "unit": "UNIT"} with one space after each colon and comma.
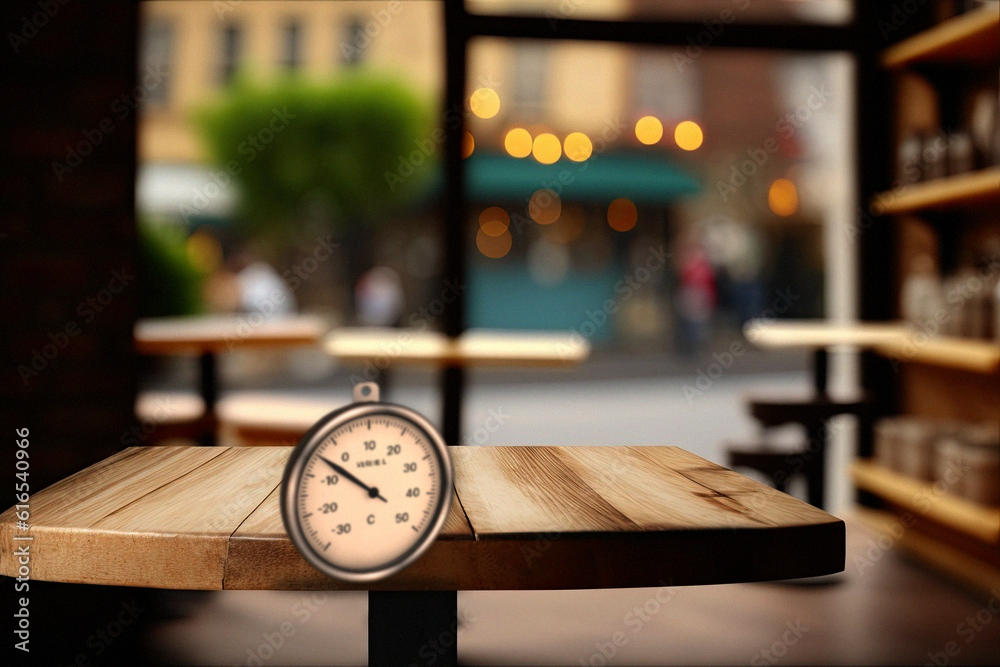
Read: {"value": -5, "unit": "°C"}
